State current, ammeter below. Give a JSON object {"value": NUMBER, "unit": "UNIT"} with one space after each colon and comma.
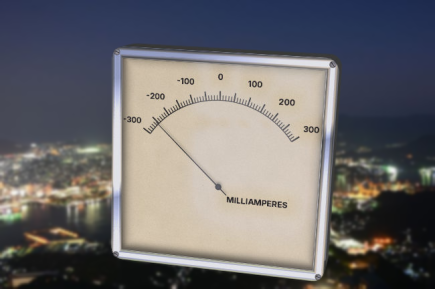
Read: {"value": -250, "unit": "mA"}
